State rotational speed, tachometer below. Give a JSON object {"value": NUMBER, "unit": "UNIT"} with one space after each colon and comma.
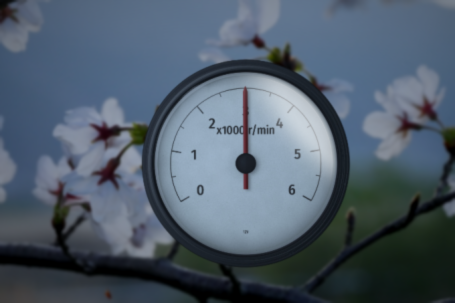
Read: {"value": 3000, "unit": "rpm"}
